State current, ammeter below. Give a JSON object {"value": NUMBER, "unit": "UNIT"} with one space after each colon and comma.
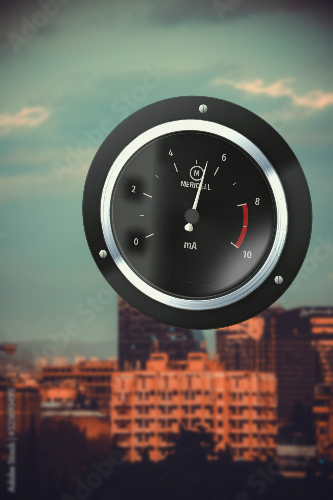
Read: {"value": 5.5, "unit": "mA"}
